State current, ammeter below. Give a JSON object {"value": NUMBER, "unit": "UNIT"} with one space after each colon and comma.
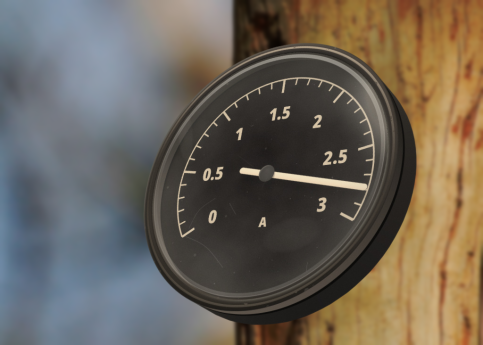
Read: {"value": 2.8, "unit": "A"}
